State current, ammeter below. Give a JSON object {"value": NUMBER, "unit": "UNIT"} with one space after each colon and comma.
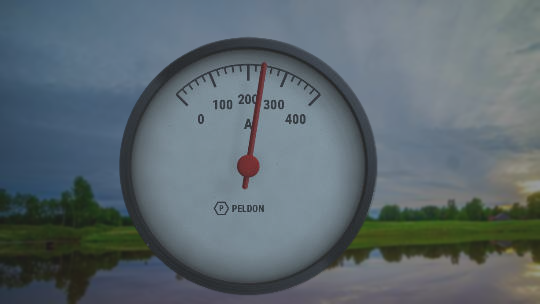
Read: {"value": 240, "unit": "A"}
